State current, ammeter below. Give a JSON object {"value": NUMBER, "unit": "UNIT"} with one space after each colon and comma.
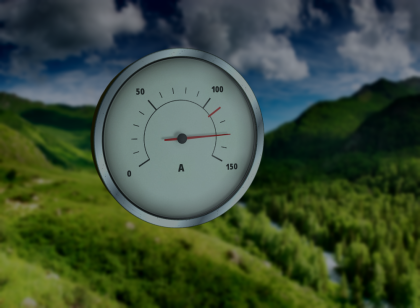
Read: {"value": 130, "unit": "A"}
